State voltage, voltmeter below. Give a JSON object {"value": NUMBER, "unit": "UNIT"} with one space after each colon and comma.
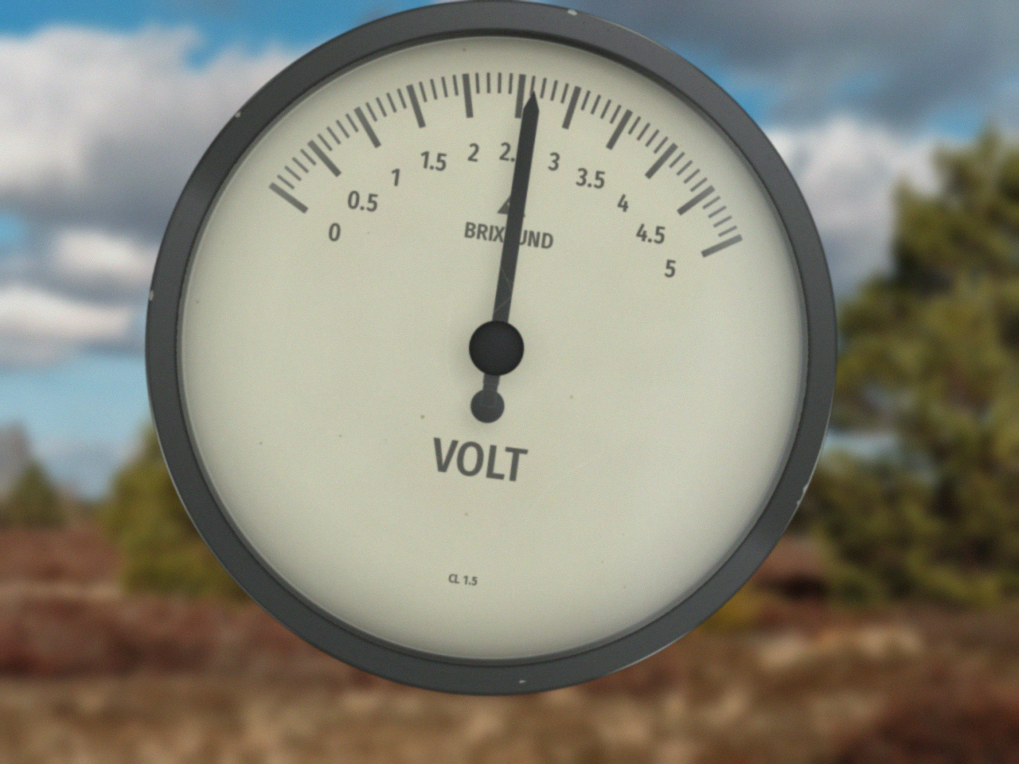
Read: {"value": 2.6, "unit": "V"}
